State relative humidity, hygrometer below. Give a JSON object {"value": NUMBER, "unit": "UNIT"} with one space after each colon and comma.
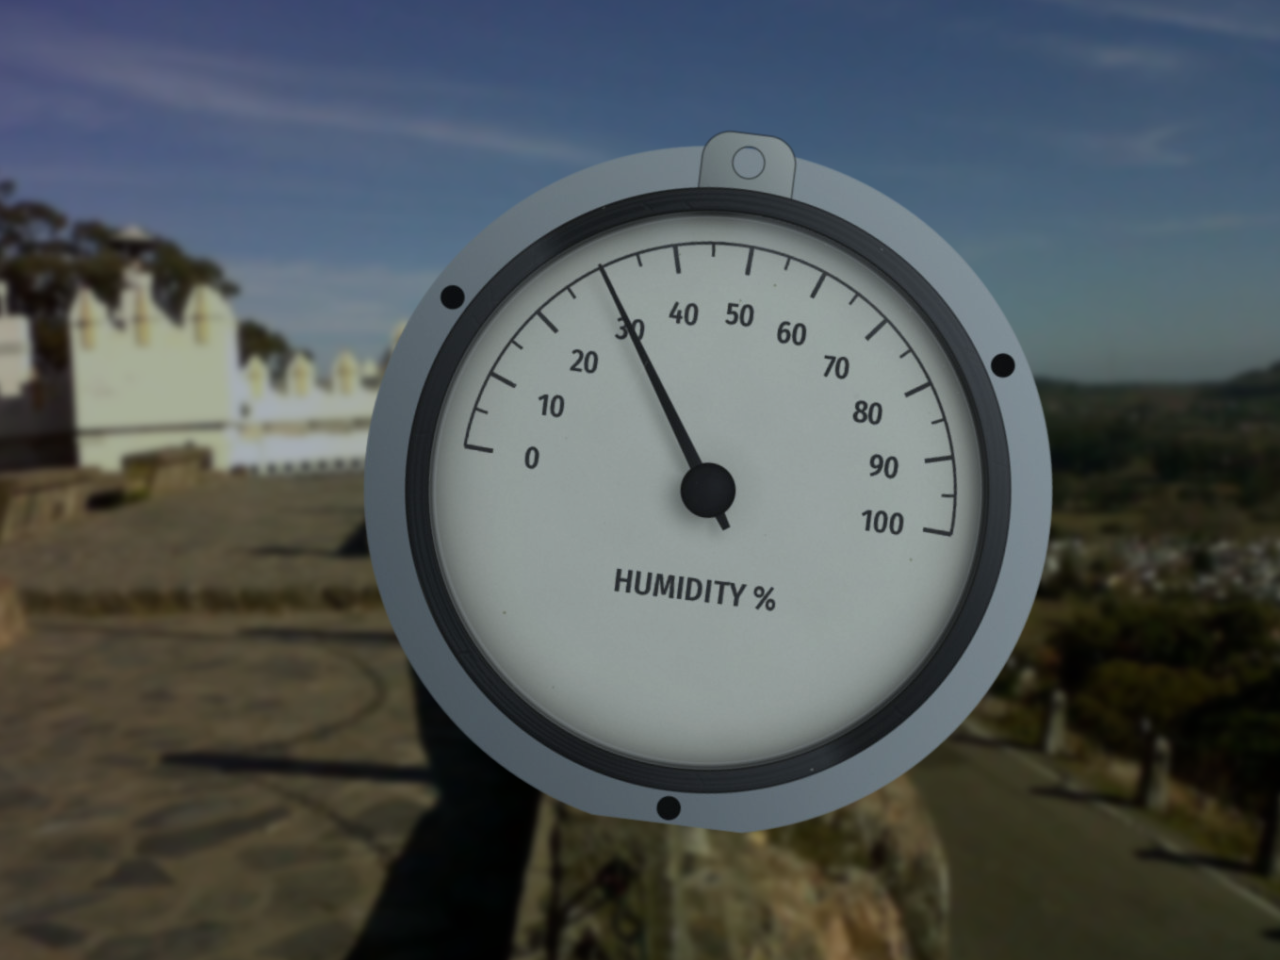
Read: {"value": 30, "unit": "%"}
